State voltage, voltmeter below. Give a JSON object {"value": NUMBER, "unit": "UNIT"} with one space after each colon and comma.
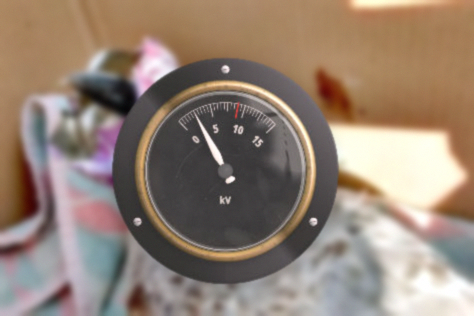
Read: {"value": 2.5, "unit": "kV"}
